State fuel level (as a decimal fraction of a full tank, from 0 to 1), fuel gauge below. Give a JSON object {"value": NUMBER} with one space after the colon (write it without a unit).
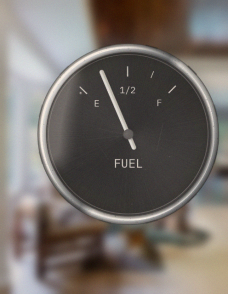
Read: {"value": 0.25}
